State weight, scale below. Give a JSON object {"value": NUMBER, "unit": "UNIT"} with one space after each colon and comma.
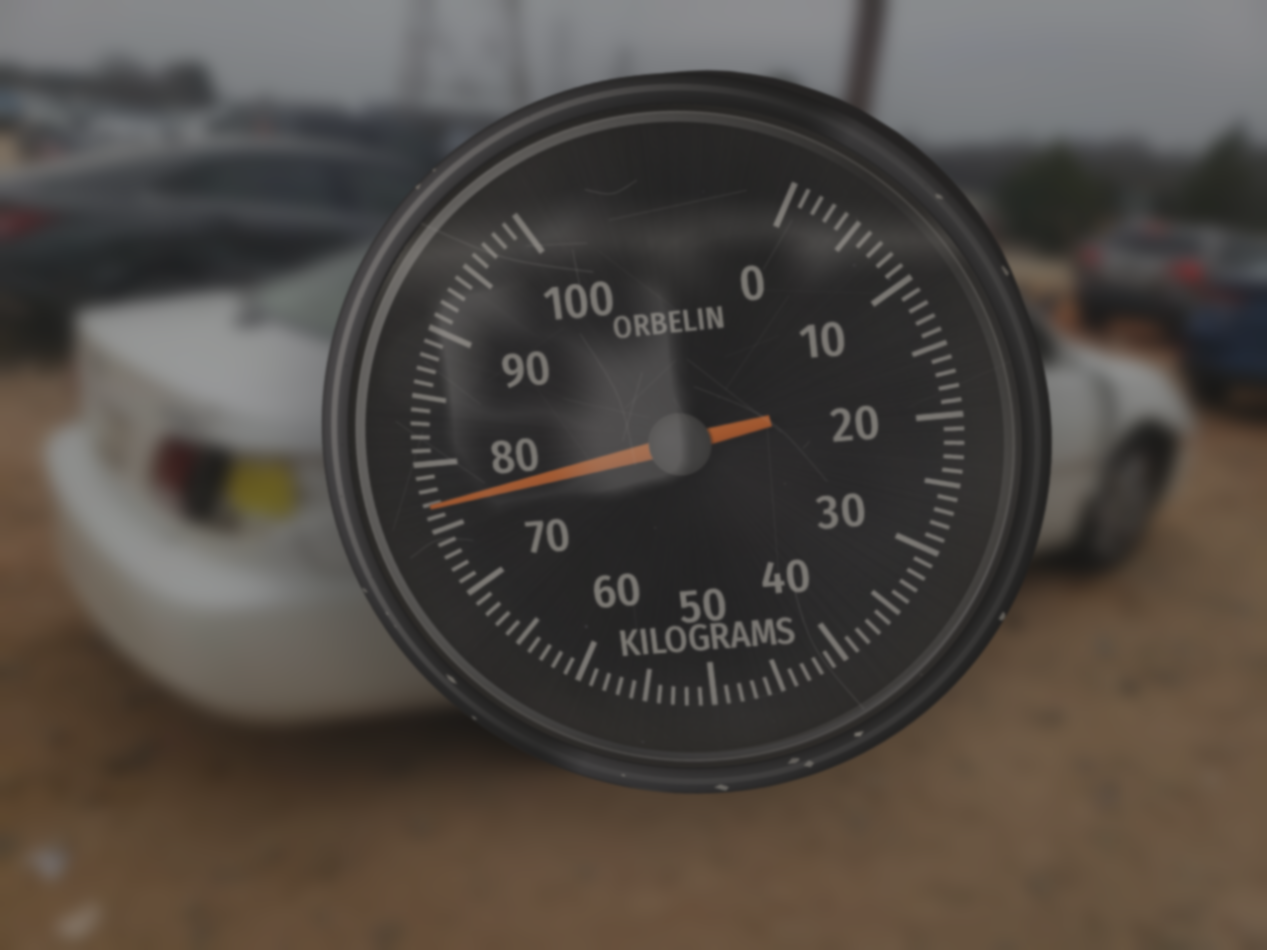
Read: {"value": 77, "unit": "kg"}
